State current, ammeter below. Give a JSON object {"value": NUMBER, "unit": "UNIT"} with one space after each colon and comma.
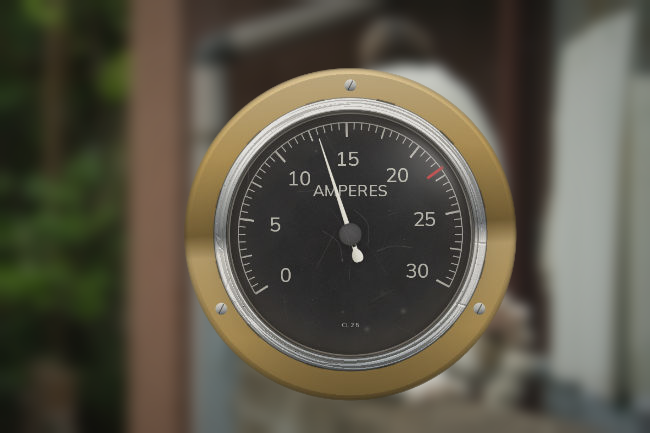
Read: {"value": 13, "unit": "A"}
